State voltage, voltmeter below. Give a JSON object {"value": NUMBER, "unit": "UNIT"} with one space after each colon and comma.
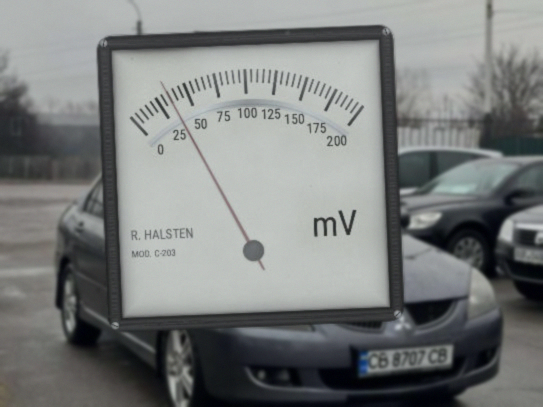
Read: {"value": 35, "unit": "mV"}
